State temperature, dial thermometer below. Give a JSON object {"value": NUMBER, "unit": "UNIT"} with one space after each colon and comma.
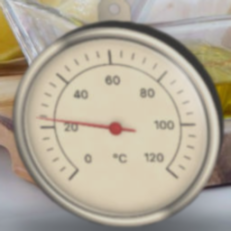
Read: {"value": 24, "unit": "°C"}
